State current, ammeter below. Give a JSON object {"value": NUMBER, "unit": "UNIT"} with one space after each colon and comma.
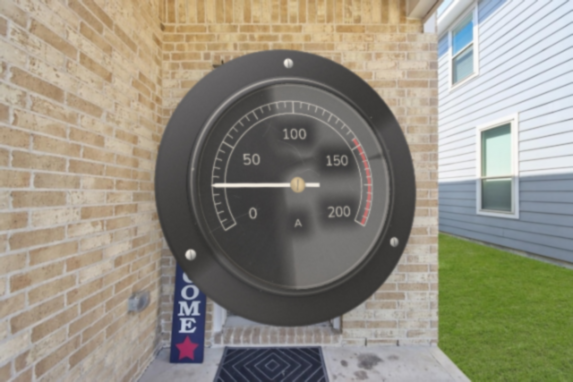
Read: {"value": 25, "unit": "A"}
